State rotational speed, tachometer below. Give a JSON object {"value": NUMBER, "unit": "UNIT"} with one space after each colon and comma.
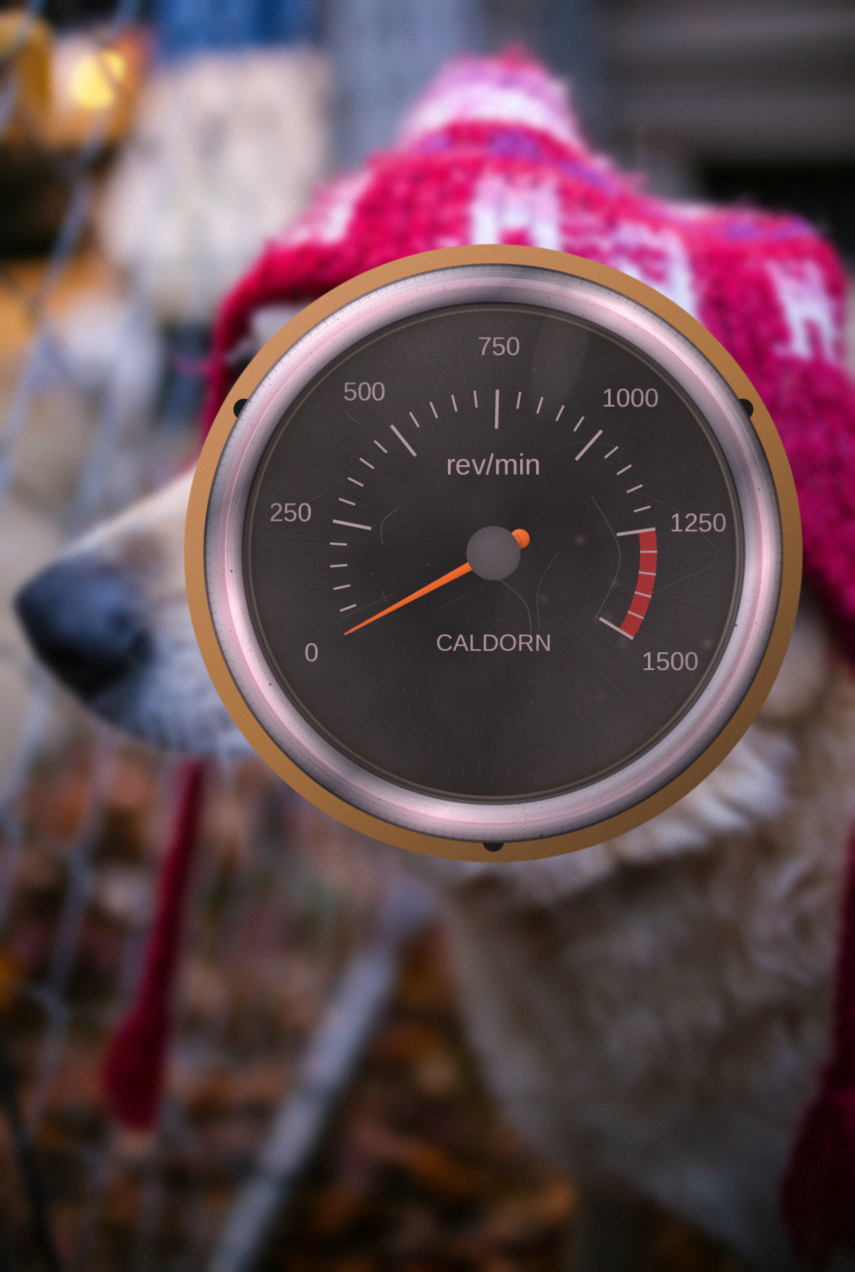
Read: {"value": 0, "unit": "rpm"}
